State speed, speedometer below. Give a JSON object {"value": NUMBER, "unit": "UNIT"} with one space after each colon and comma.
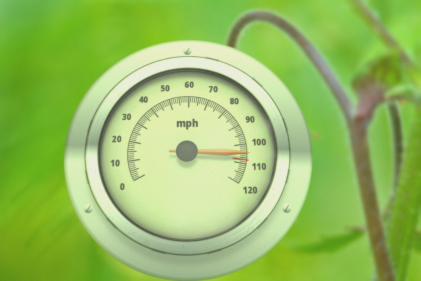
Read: {"value": 105, "unit": "mph"}
